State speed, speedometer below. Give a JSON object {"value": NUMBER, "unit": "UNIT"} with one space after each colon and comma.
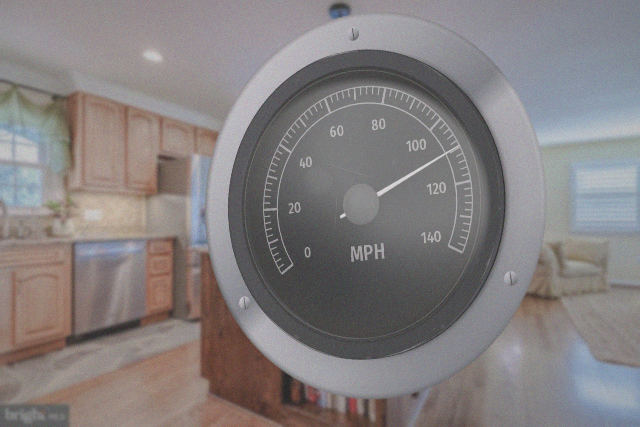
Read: {"value": 110, "unit": "mph"}
